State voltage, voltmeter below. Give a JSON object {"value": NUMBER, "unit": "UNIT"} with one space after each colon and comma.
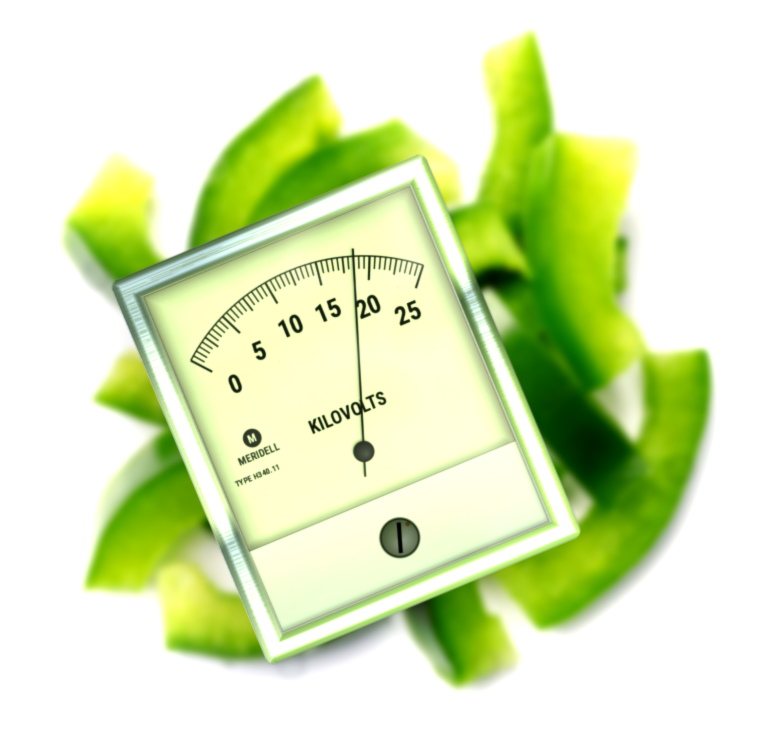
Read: {"value": 18.5, "unit": "kV"}
